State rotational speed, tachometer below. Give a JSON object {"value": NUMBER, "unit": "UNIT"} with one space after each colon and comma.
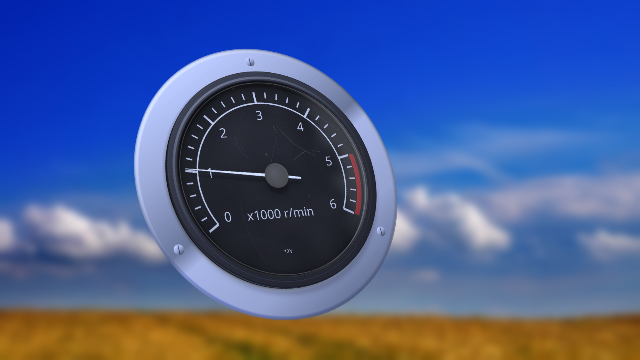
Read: {"value": 1000, "unit": "rpm"}
